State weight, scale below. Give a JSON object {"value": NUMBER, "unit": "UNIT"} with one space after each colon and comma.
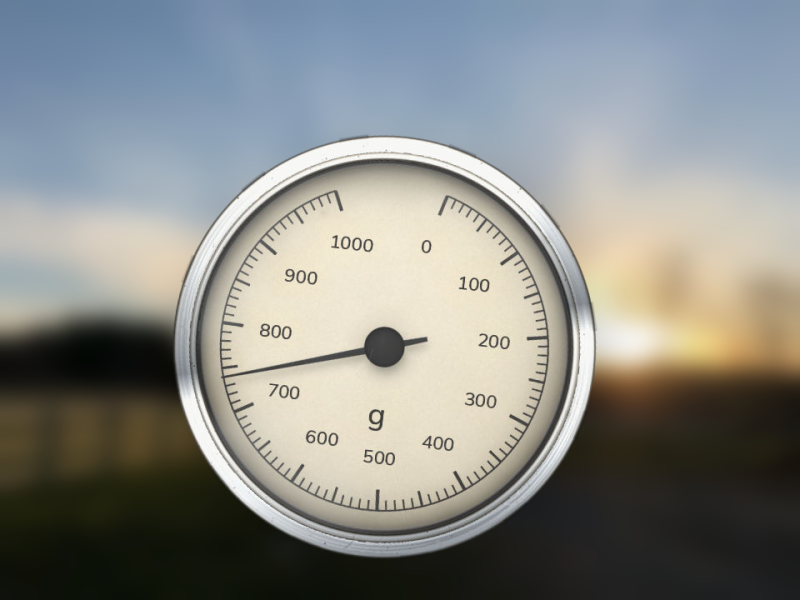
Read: {"value": 740, "unit": "g"}
